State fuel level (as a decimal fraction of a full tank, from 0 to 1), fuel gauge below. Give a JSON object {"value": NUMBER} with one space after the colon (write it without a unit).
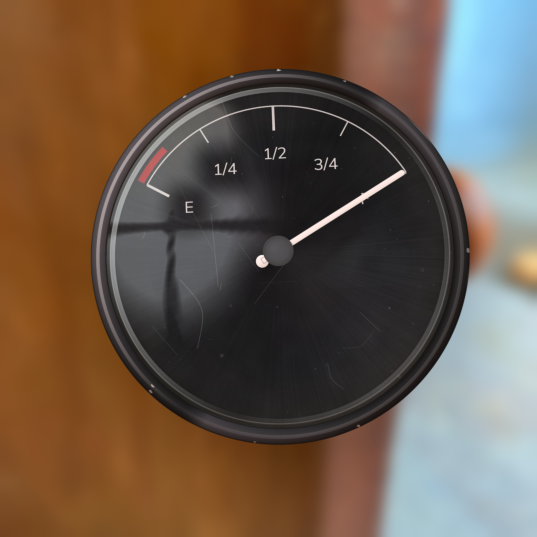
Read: {"value": 1}
